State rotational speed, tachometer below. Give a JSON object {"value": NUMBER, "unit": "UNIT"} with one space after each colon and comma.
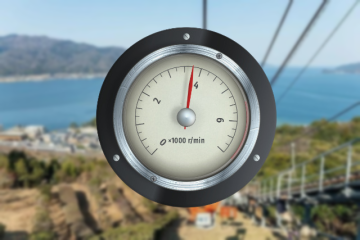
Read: {"value": 3750, "unit": "rpm"}
